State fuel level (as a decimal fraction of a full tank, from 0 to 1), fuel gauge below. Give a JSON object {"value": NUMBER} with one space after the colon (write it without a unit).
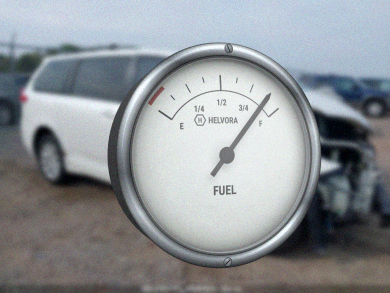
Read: {"value": 0.875}
